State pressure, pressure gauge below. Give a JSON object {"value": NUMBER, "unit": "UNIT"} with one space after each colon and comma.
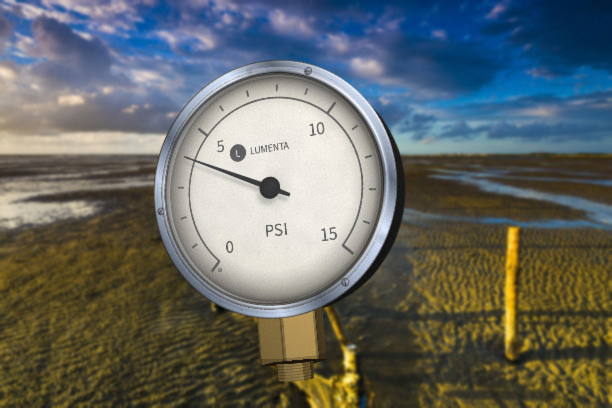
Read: {"value": 4, "unit": "psi"}
